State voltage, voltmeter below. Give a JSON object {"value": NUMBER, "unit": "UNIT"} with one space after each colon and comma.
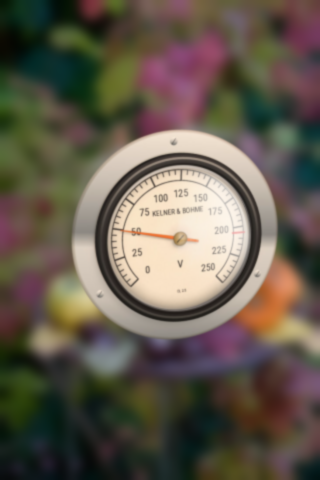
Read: {"value": 50, "unit": "V"}
